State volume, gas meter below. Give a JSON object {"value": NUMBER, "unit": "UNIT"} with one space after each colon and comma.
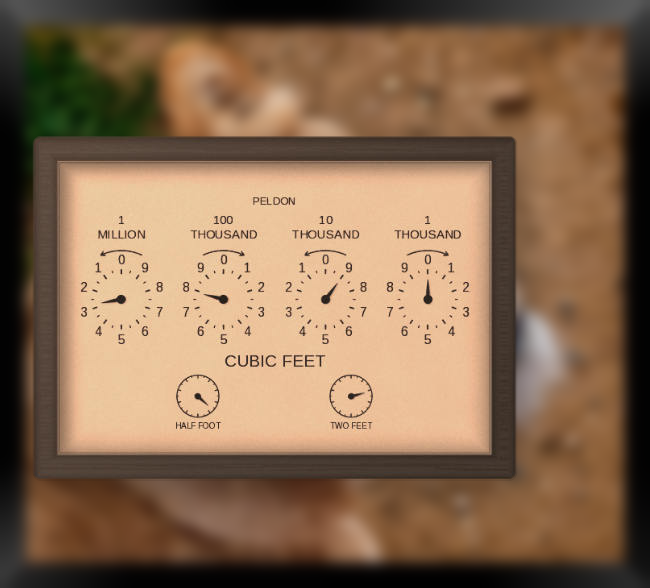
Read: {"value": 279000, "unit": "ft³"}
